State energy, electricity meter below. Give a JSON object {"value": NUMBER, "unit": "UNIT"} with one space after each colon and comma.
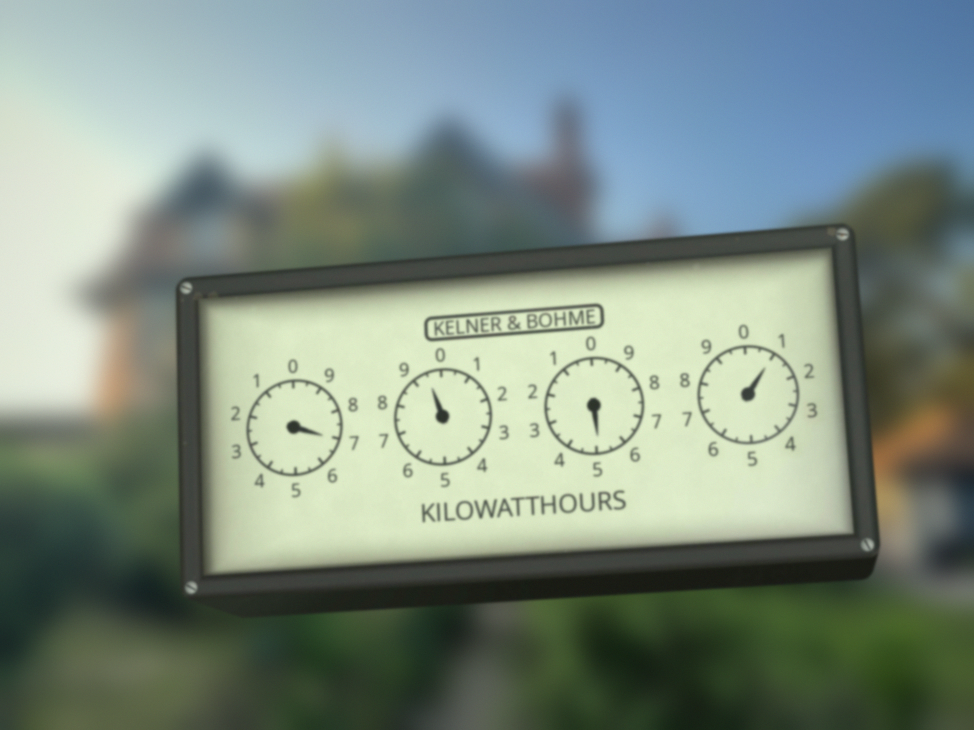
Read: {"value": 6951, "unit": "kWh"}
